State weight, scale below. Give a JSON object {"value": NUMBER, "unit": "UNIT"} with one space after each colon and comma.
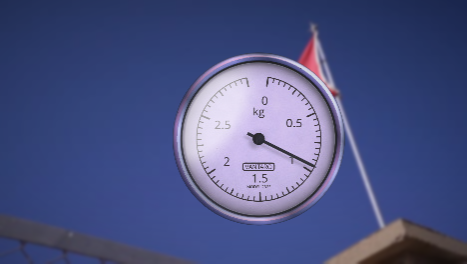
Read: {"value": 0.95, "unit": "kg"}
